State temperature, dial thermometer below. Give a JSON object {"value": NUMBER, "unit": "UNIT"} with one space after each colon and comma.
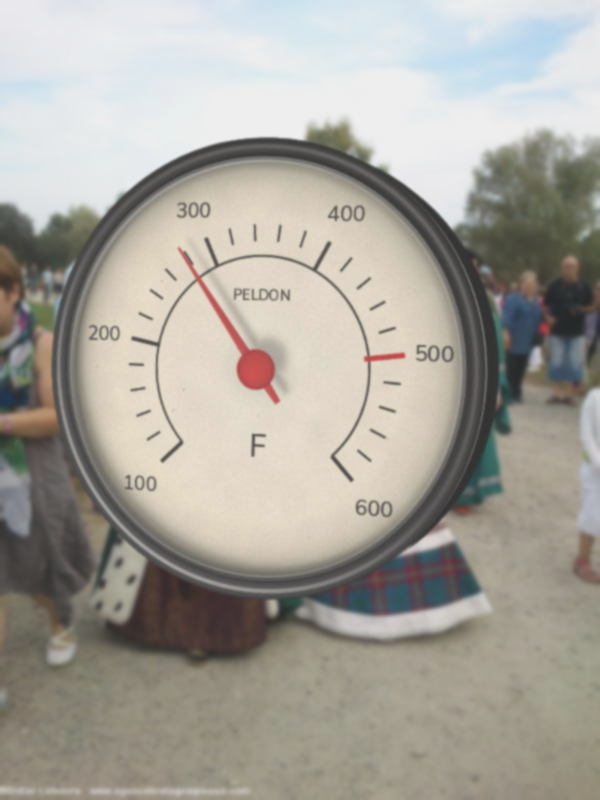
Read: {"value": 280, "unit": "°F"}
